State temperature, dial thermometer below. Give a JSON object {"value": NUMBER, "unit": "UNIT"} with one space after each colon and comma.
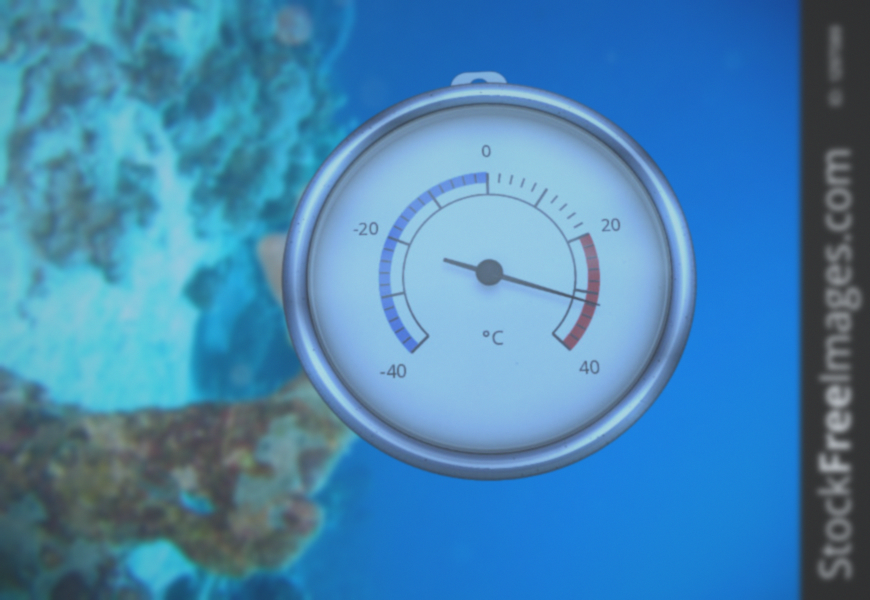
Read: {"value": 32, "unit": "°C"}
